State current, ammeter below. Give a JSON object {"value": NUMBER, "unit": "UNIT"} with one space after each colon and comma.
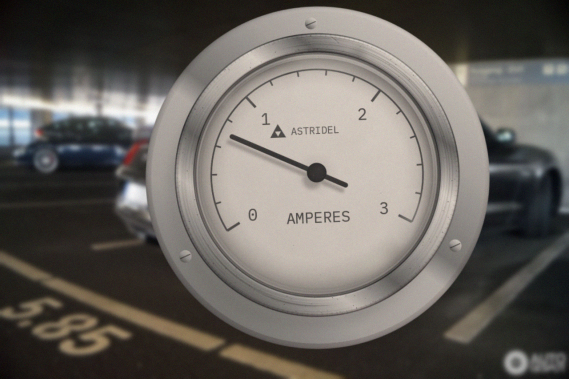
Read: {"value": 0.7, "unit": "A"}
